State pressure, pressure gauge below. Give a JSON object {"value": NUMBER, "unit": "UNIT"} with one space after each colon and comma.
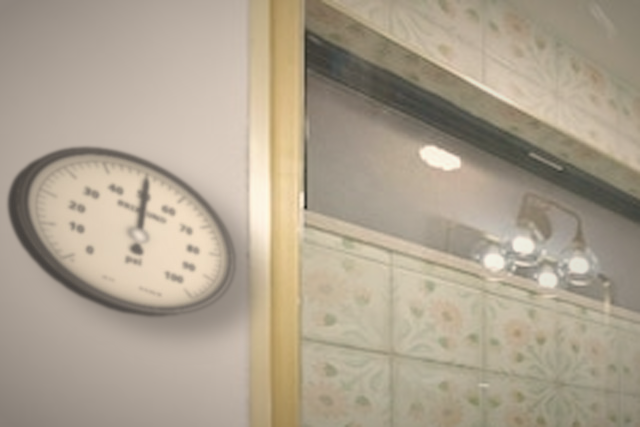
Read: {"value": 50, "unit": "psi"}
